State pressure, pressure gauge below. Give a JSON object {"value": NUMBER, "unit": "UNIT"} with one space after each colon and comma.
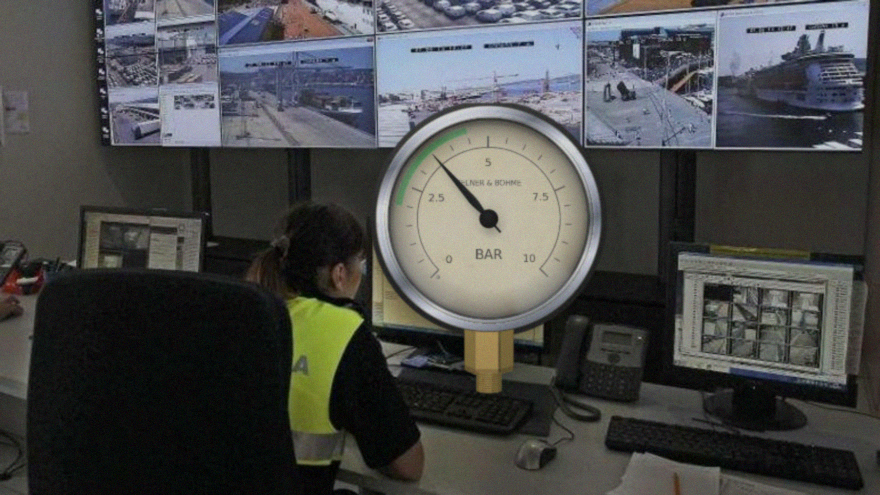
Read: {"value": 3.5, "unit": "bar"}
